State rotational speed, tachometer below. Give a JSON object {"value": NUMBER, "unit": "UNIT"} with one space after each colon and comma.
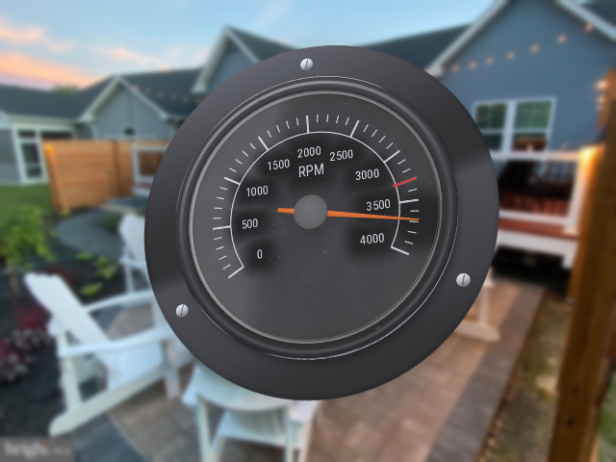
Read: {"value": 3700, "unit": "rpm"}
